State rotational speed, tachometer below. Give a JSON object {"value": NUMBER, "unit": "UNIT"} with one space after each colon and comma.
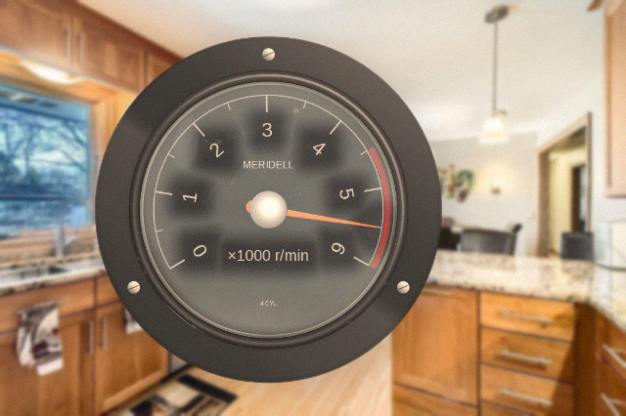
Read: {"value": 5500, "unit": "rpm"}
